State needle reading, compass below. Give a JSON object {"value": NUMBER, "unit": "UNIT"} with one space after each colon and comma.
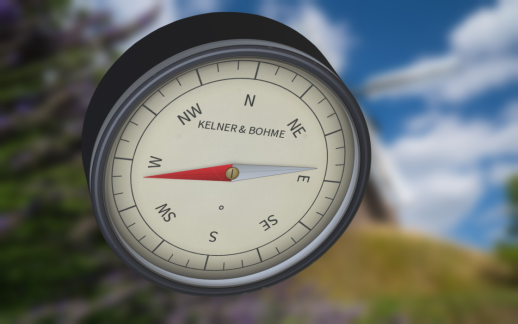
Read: {"value": 260, "unit": "°"}
